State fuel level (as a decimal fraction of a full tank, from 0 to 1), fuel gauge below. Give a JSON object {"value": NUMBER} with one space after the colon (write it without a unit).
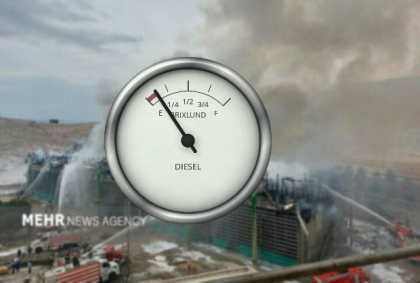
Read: {"value": 0.125}
